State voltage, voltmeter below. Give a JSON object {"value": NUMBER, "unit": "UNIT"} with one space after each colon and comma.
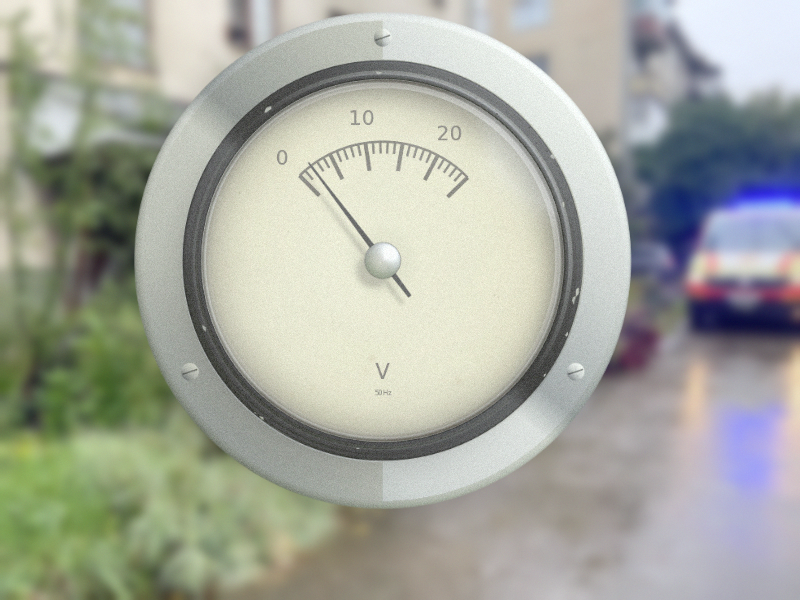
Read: {"value": 2, "unit": "V"}
